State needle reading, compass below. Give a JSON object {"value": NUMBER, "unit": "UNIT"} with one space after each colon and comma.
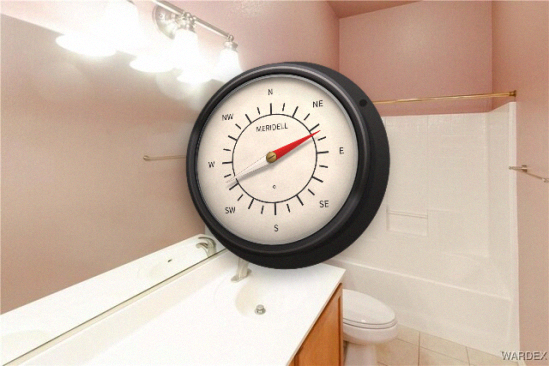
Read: {"value": 67.5, "unit": "°"}
